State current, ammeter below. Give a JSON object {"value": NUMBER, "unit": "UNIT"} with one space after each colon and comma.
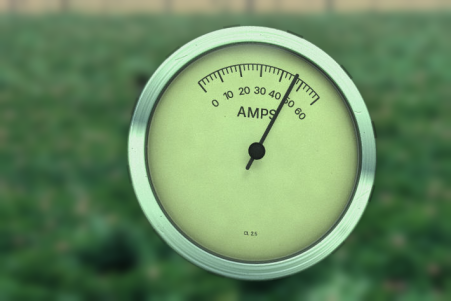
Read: {"value": 46, "unit": "A"}
